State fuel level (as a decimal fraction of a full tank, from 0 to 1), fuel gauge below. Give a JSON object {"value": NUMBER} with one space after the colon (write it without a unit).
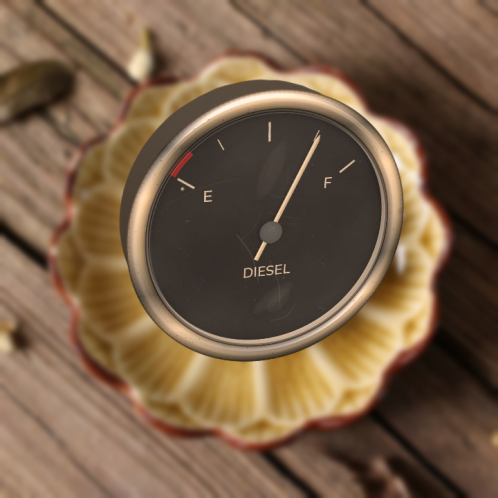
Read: {"value": 0.75}
